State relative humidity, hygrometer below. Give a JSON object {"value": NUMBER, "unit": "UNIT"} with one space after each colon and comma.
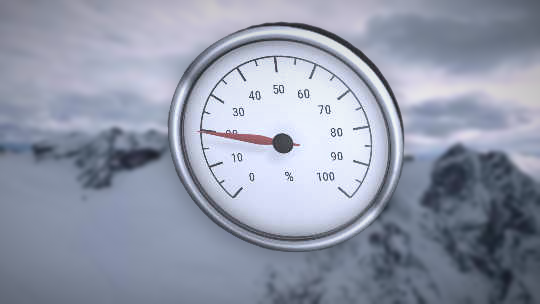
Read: {"value": 20, "unit": "%"}
